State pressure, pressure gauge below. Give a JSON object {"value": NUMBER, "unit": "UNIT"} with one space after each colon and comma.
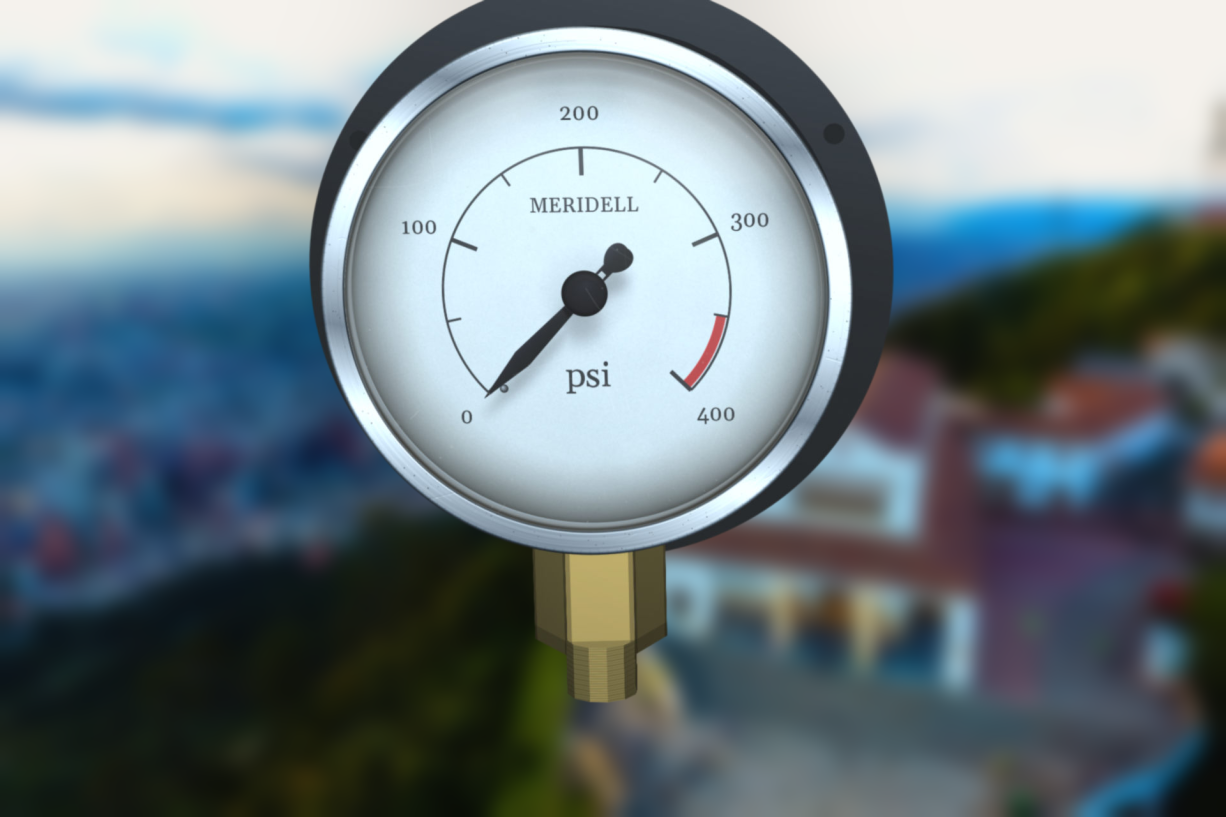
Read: {"value": 0, "unit": "psi"}
